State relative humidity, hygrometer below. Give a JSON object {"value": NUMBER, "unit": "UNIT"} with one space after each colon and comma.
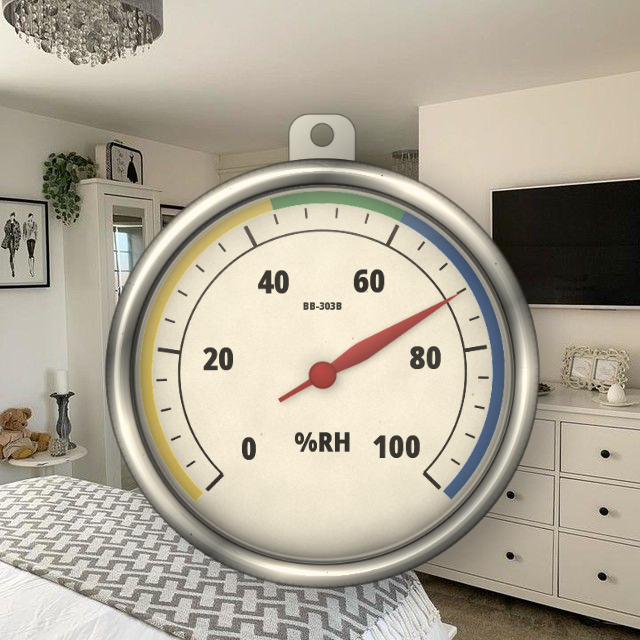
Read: {"value": 72, "unit": "%"}
